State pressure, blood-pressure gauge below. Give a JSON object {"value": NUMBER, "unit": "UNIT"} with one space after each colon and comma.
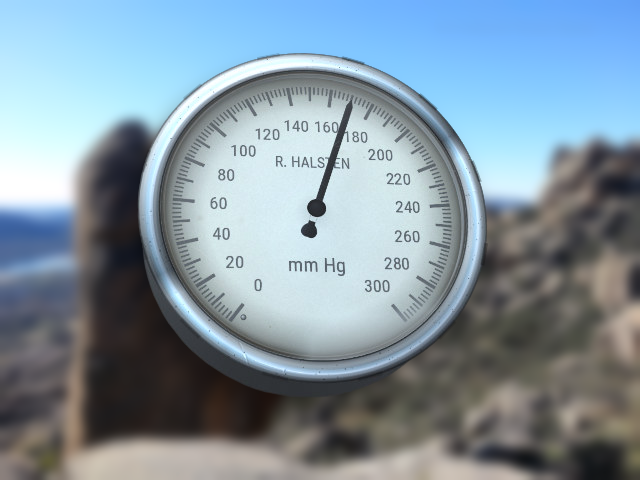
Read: {"value": 170, "unit": "mmHg"}
